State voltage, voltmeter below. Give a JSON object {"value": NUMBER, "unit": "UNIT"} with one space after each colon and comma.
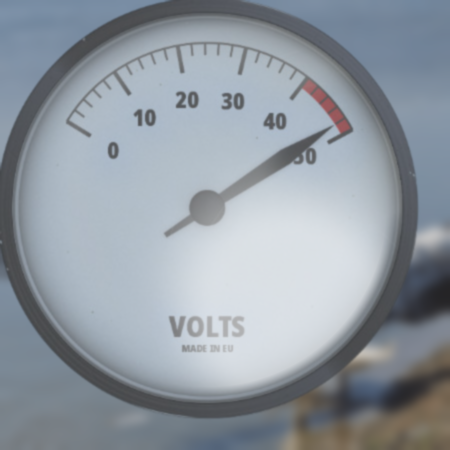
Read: {"value": 48, "unit": "V"}
